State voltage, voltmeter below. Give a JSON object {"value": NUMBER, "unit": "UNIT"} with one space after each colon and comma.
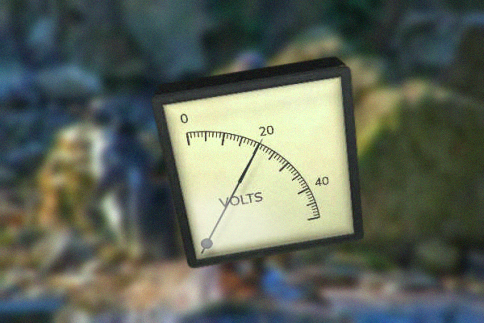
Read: {"value": 20, "unit": "V"}
